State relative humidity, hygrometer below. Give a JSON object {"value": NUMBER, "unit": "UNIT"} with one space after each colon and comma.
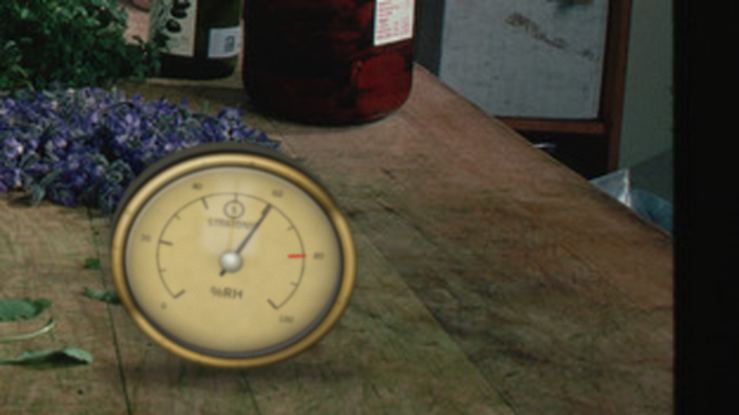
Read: {"value": 60, "unit": "%"}
